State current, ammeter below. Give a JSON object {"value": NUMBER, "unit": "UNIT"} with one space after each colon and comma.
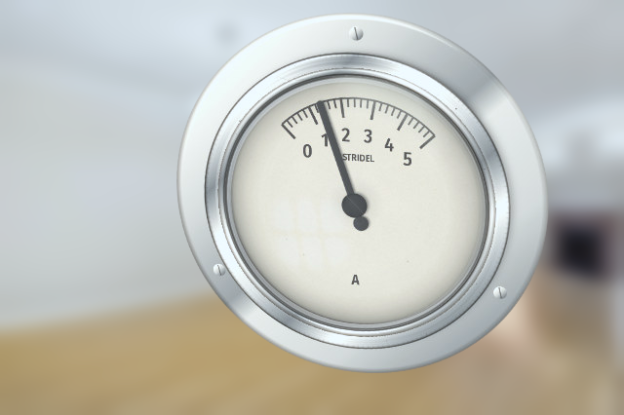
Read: {"value": 1.4, "unit": "A"}
